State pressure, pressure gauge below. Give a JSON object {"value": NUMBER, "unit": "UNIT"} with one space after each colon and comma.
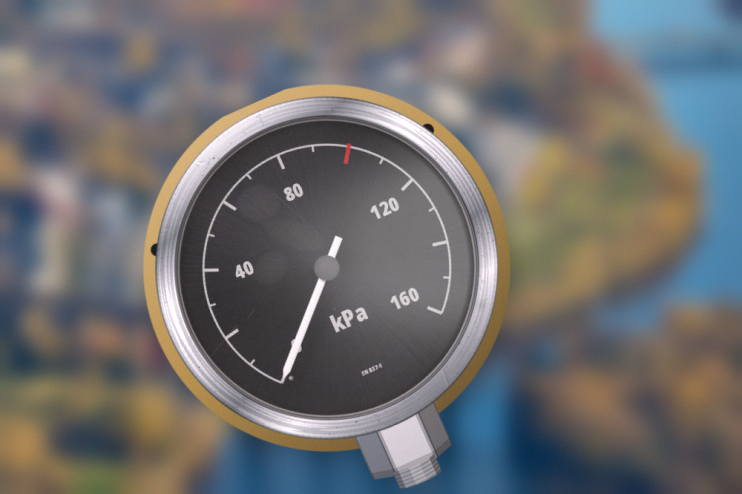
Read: {"value": 0, "unit": "kPa"}
